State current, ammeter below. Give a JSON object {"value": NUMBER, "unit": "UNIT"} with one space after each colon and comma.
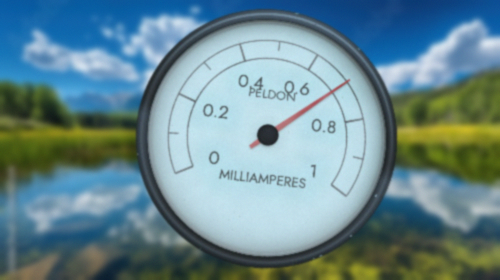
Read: {"value": 0.7, "unit": "mA"}
